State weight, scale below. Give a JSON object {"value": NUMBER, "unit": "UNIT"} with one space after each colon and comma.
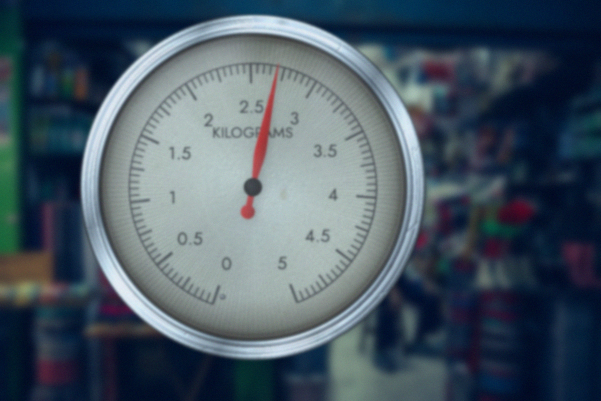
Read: {"value": 2.7, "unit": "kg"}
